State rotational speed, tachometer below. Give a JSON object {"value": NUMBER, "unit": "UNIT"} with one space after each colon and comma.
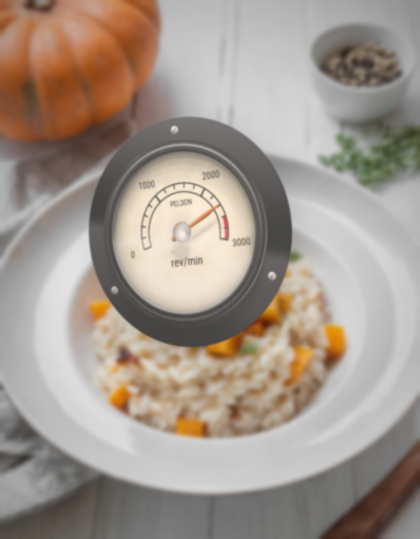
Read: {"value": 2400, "unit": "rpm"}
